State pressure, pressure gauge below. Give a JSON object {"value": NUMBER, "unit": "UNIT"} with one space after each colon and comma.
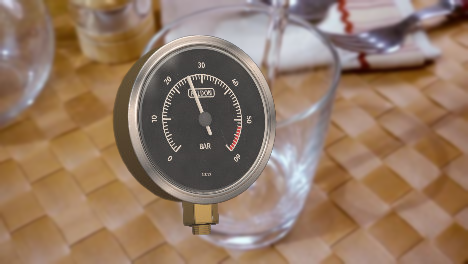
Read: {"value": 25, "unit": "bar"}
